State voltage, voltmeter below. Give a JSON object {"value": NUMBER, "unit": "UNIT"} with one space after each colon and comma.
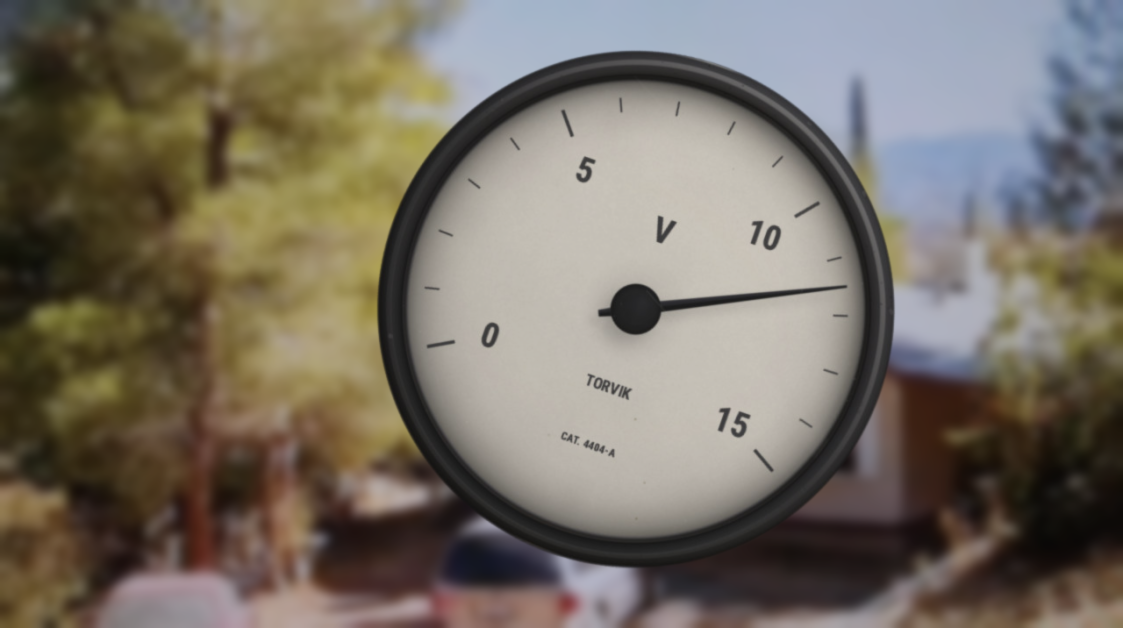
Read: {"value": 11.5, "unit": "V"}
